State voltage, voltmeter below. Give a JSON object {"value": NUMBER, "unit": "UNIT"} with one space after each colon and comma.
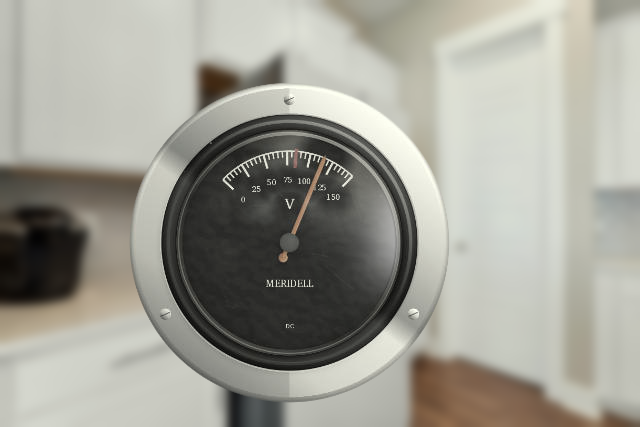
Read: {"value": 115, "unit": "V"}
